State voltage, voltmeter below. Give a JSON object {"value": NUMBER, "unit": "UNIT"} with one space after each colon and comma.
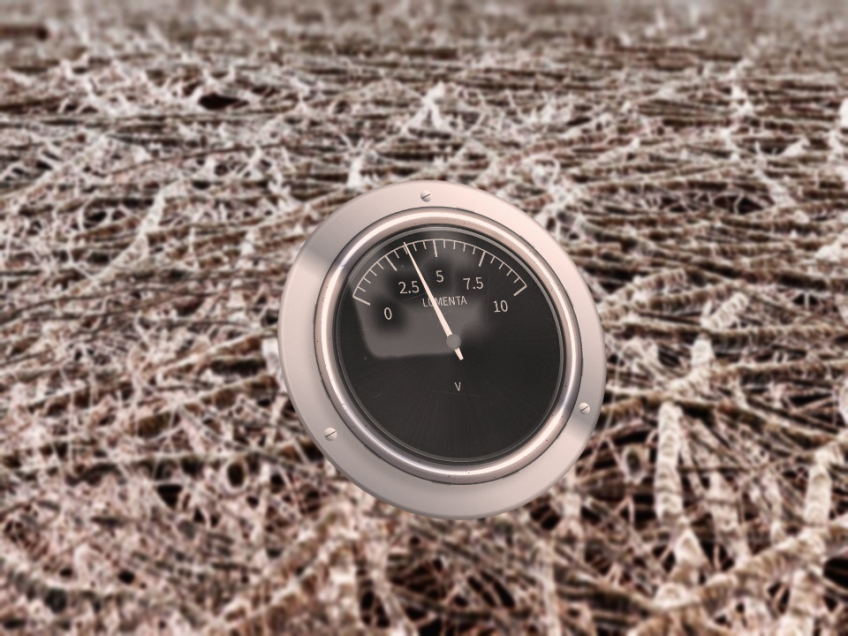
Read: {"value": 3.5, "unit": "V"}
